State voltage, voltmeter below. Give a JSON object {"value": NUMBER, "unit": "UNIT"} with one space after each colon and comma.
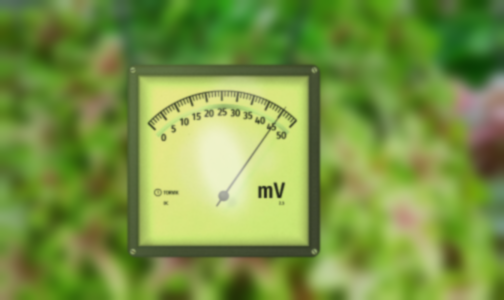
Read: {"value": 45, "unit": "mV"}
